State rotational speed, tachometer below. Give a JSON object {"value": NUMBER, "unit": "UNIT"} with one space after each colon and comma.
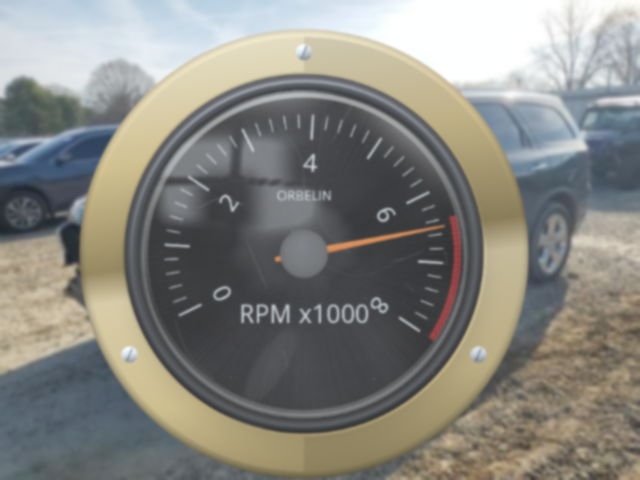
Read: {"value": 6500, "unit": "rpm"}
